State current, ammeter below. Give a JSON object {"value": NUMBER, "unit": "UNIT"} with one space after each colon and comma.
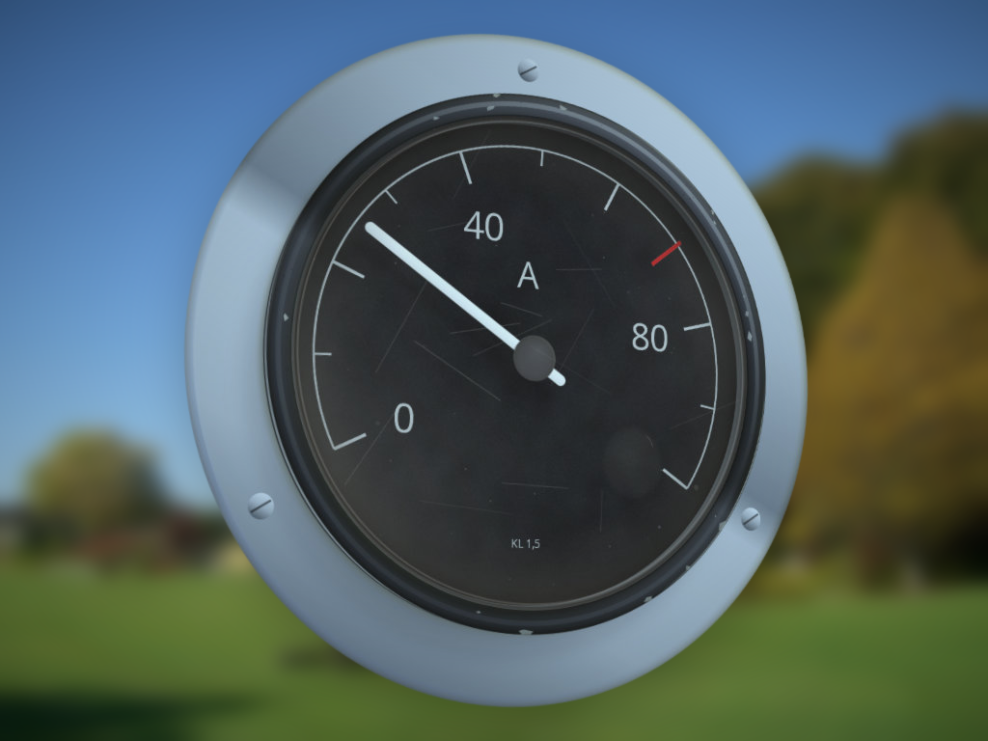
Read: {"value": 25, "unit": "A"}
